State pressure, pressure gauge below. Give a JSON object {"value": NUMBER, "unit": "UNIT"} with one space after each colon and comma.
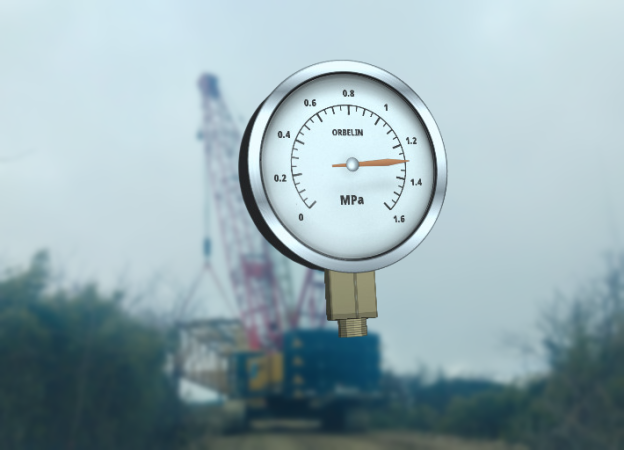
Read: {"value": 1.3, "unit": "MPa"}
